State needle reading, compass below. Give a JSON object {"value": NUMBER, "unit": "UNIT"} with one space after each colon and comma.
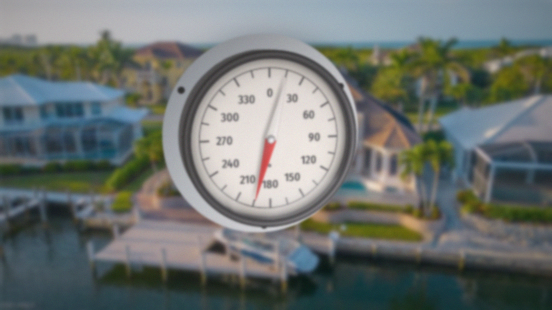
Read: {"value": 195, "unit": "°"}
